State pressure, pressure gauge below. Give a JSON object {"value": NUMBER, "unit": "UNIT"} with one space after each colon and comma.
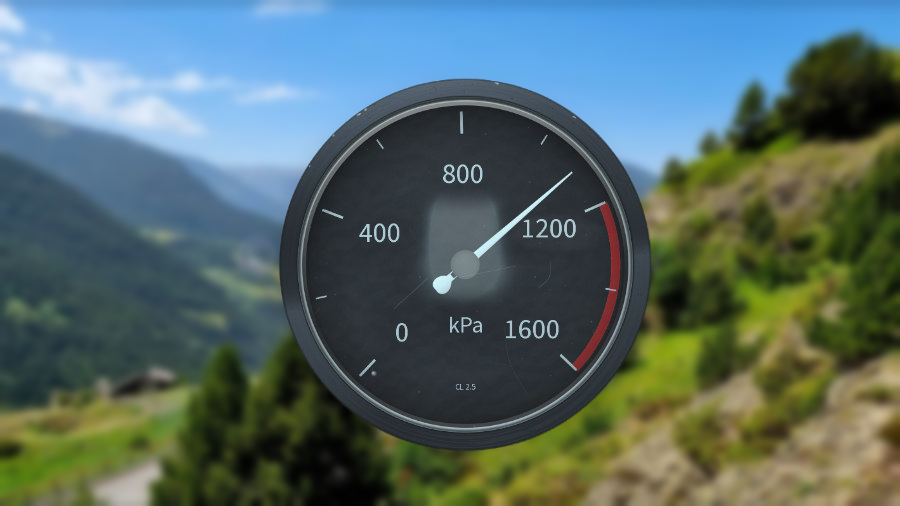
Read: {"value": 1100, "unit": "kPa"}
